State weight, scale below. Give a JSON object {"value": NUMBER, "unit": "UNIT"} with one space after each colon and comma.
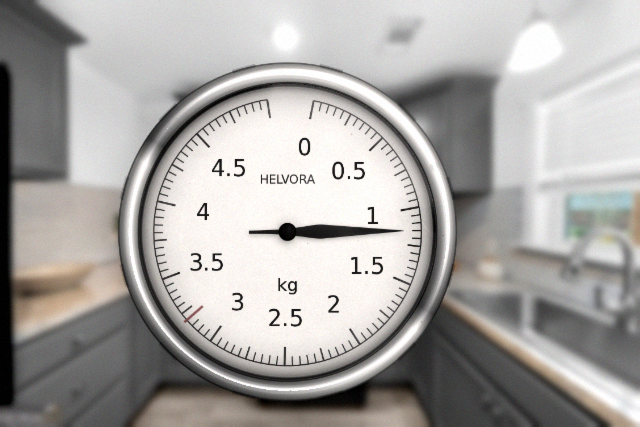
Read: {"value": 1.15, "unit": "kg"}
